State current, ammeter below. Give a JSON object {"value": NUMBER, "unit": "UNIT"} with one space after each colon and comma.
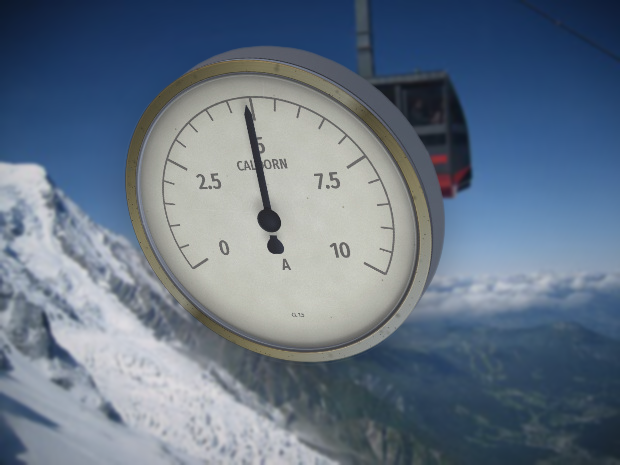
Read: {"value": 5, "unit": "A"}
